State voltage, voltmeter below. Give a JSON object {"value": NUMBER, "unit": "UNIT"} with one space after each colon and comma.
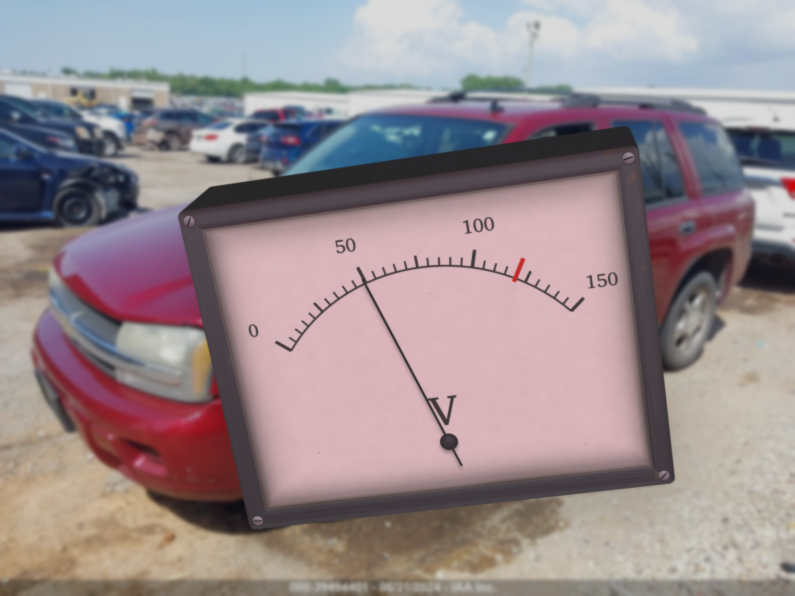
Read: {"value": 50, "unit": "V"}
